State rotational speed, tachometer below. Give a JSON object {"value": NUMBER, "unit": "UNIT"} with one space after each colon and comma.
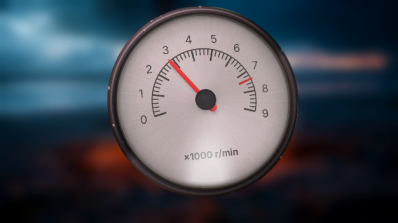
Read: {"value": 2800, "unit": "rpm"}
